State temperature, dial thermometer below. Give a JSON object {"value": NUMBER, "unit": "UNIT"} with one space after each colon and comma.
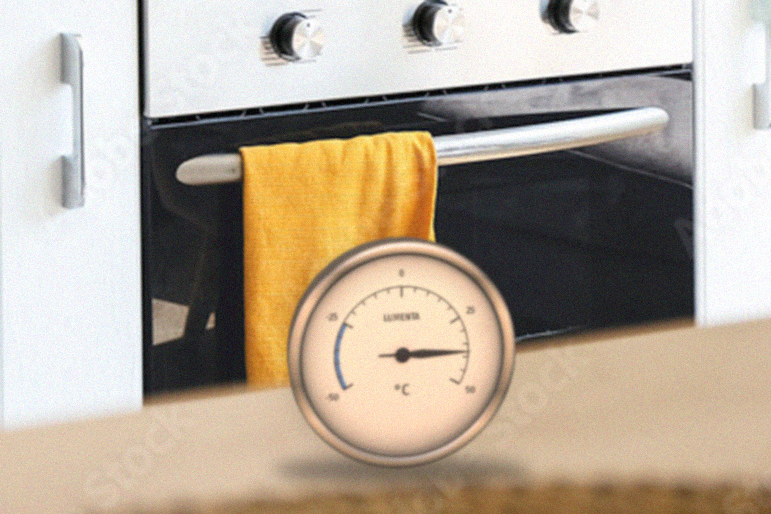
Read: {"value": 37.5, "unit": "°C"}
